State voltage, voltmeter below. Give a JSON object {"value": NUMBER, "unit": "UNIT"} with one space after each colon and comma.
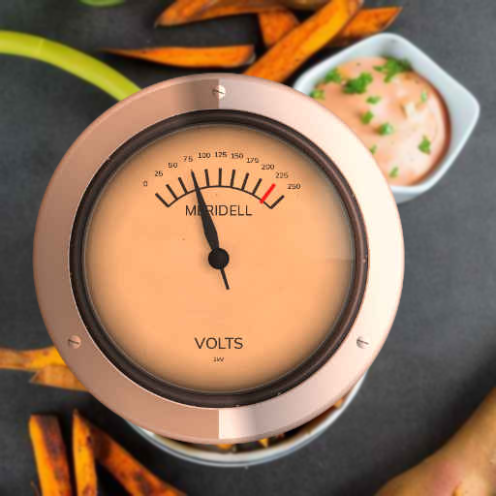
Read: {"value": 75, "unit": "V"}
